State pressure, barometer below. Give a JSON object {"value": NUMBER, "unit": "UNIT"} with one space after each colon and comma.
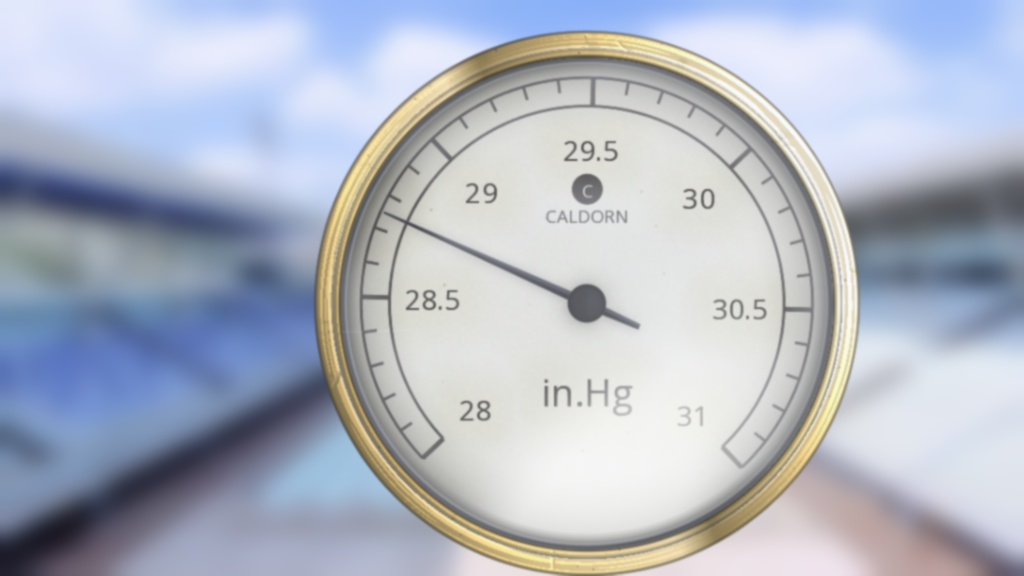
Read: {"value": 28.75, "unit": "inHg"}
